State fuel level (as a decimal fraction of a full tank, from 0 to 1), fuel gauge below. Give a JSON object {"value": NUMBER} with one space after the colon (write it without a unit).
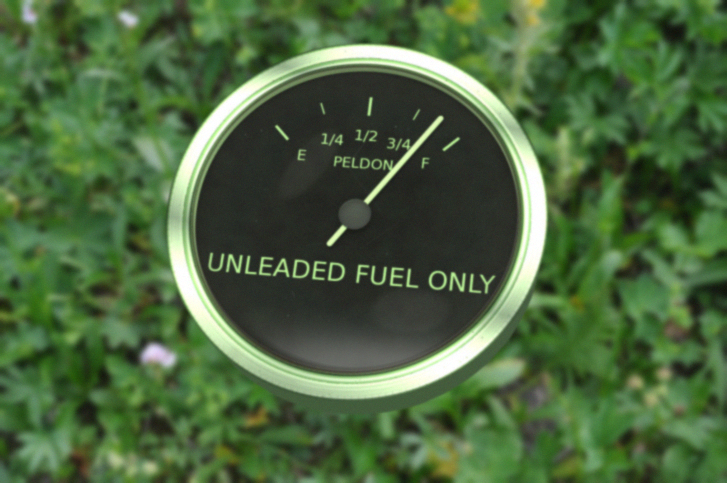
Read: {"value": 0.875}
